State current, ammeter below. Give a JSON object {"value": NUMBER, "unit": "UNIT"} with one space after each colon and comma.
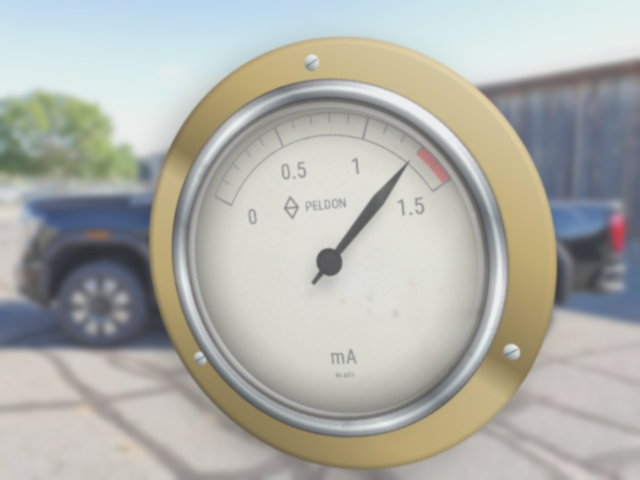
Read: {"value": 1.3, "unit": "mA"}
